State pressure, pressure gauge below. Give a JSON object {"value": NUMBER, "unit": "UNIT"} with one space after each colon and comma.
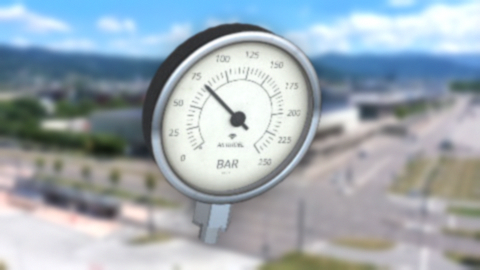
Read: {"value": 75, "unit": "bar"}
